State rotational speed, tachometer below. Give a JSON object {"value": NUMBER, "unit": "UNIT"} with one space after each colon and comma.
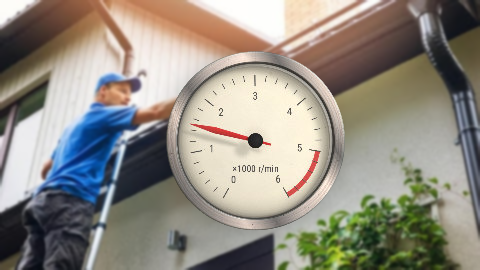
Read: {"value": 1500, "unit": "rpm"}
